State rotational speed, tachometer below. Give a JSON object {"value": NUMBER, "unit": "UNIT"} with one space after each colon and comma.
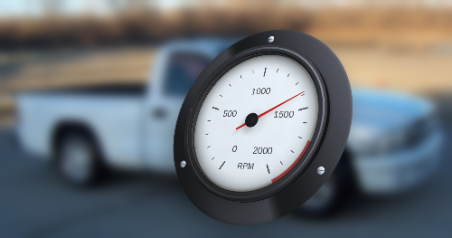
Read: {"value": 1400, "unit": "rpm"}
